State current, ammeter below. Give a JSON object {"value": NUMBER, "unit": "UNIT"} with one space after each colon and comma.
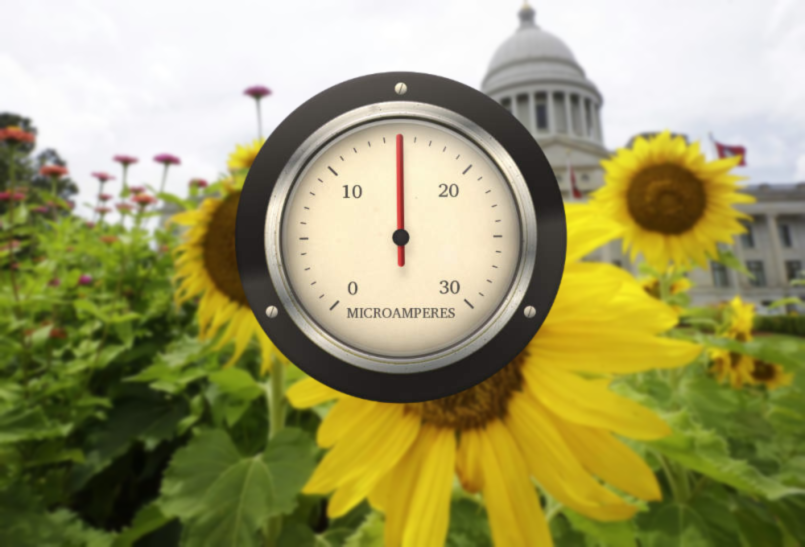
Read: {"value": 15, "unit": "µA"}
